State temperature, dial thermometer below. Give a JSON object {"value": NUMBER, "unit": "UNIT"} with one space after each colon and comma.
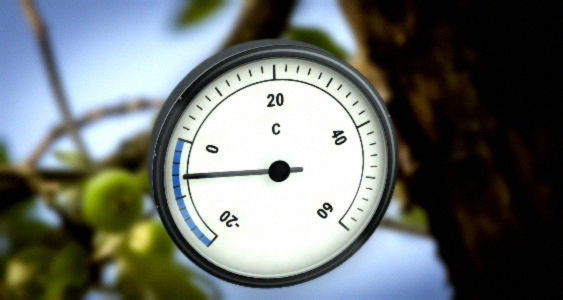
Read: {"value": -6, "unit": "°C"}
